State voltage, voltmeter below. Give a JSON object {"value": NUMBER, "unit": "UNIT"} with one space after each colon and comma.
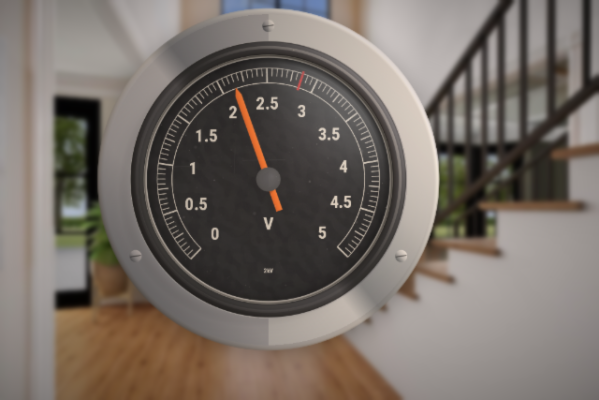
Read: {"value": 2.15, "unit": "V"}
